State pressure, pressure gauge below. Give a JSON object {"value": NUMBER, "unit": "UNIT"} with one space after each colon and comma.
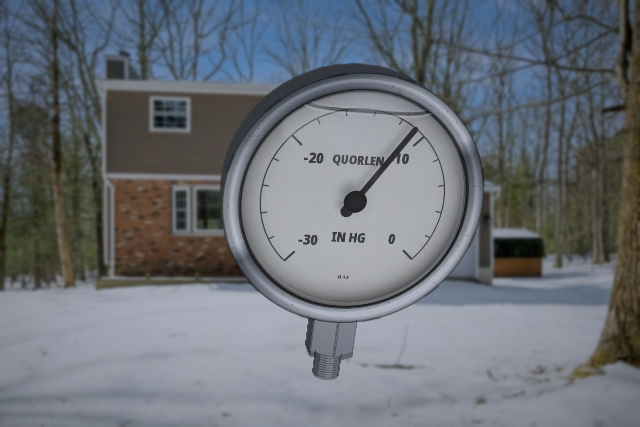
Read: {"value": -11, "unit": "inHg"}
